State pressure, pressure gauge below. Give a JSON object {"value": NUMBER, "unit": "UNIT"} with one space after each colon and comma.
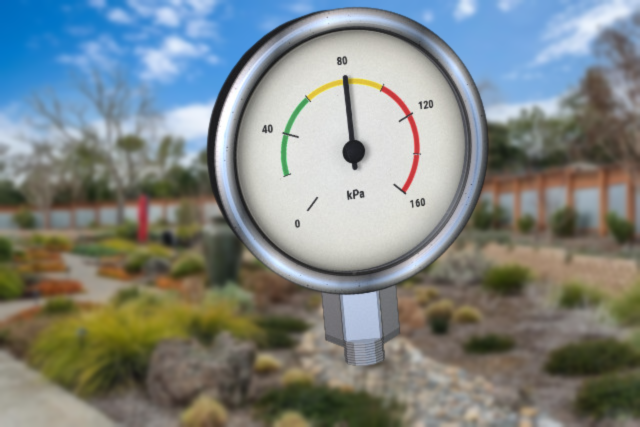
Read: {"value": 80, "unit": "kPa"}
